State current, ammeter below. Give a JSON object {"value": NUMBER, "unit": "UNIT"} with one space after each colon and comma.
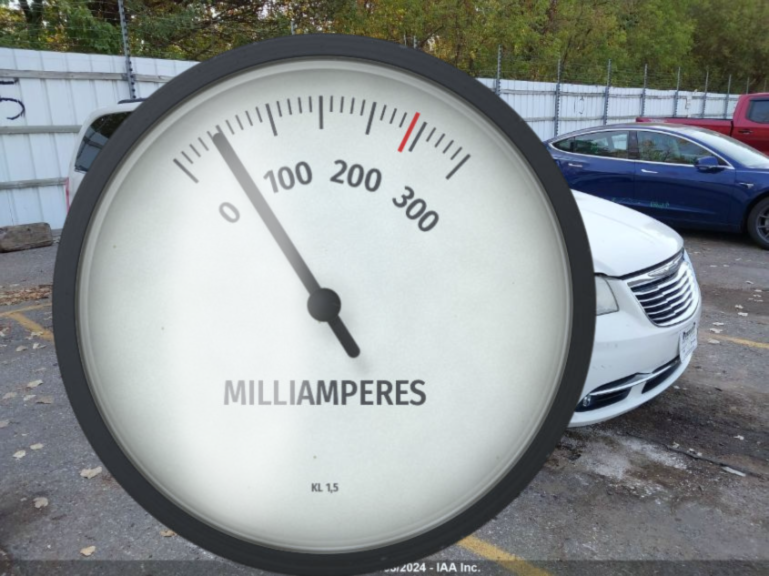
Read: {"value": 45, "unit": "mA"}
